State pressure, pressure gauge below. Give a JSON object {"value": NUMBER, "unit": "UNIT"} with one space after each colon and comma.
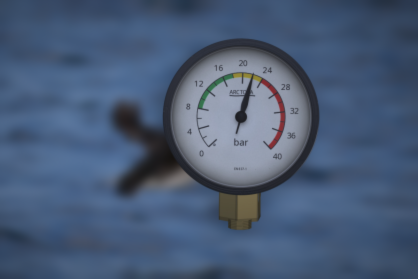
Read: {"value": 22, "unit": "bar"}
